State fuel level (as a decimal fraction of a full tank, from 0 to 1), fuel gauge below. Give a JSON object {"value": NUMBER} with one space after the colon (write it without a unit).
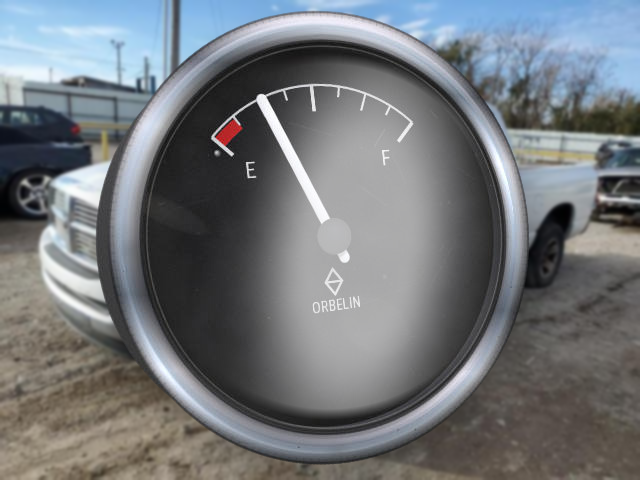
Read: {"value": 0.25}
